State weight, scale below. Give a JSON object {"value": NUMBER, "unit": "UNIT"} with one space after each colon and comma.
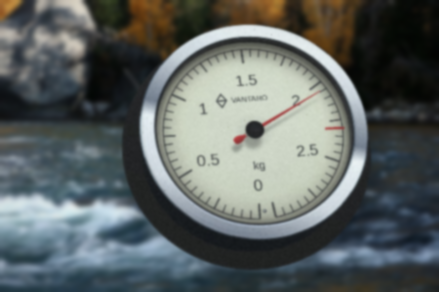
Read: {"value": 2.05, "unit": "kg"}
